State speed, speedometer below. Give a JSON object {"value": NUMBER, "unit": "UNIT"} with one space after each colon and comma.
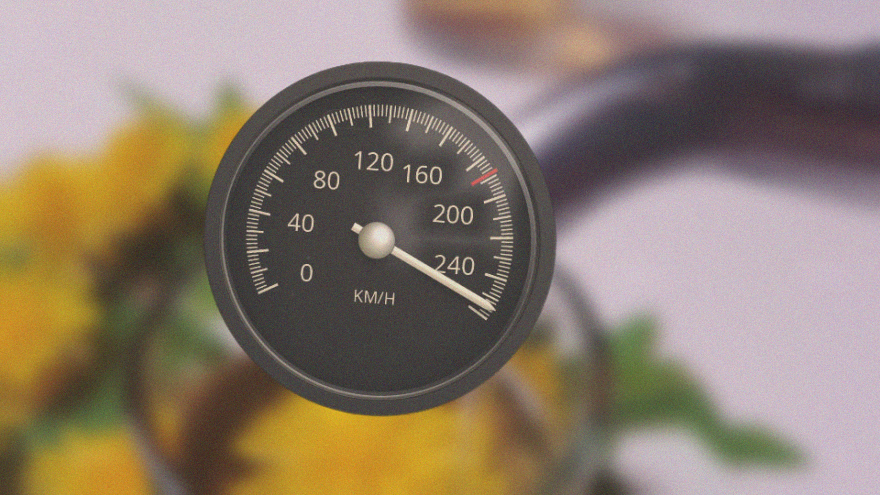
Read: {"value": 254, "unit": "km/h"}
